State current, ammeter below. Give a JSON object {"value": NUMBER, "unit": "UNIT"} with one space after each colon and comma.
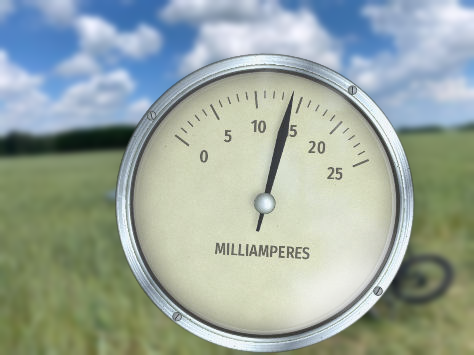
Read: {"value": 14, "unit": "mA"}
